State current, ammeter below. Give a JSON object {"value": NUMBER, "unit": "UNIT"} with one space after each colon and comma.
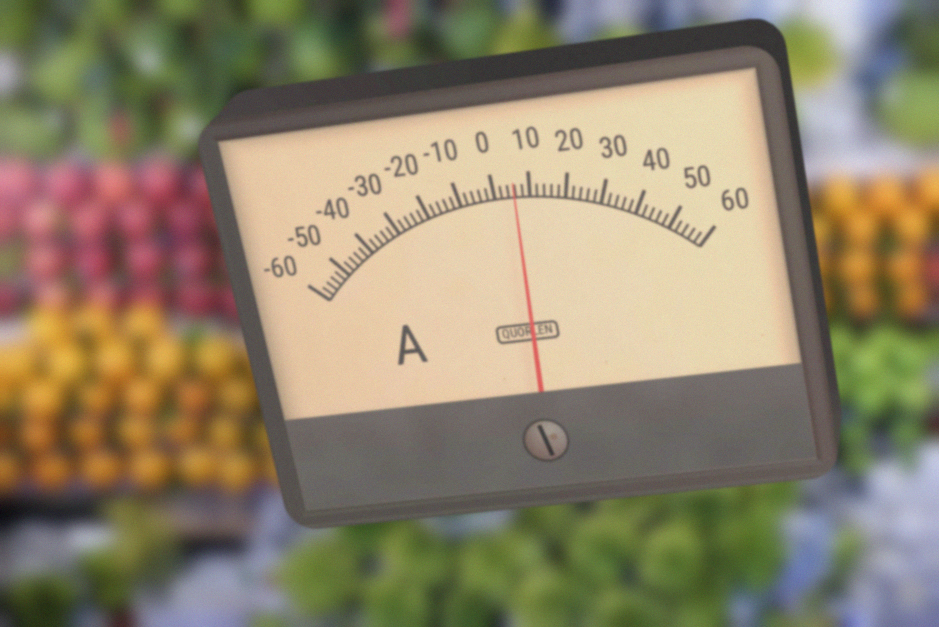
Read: {"value": 6, "unit": "A"}
